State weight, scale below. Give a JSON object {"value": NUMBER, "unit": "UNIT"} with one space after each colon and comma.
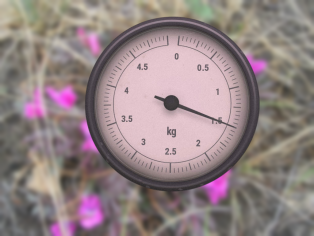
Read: {"value": 1.5, "unit": "kg"}
